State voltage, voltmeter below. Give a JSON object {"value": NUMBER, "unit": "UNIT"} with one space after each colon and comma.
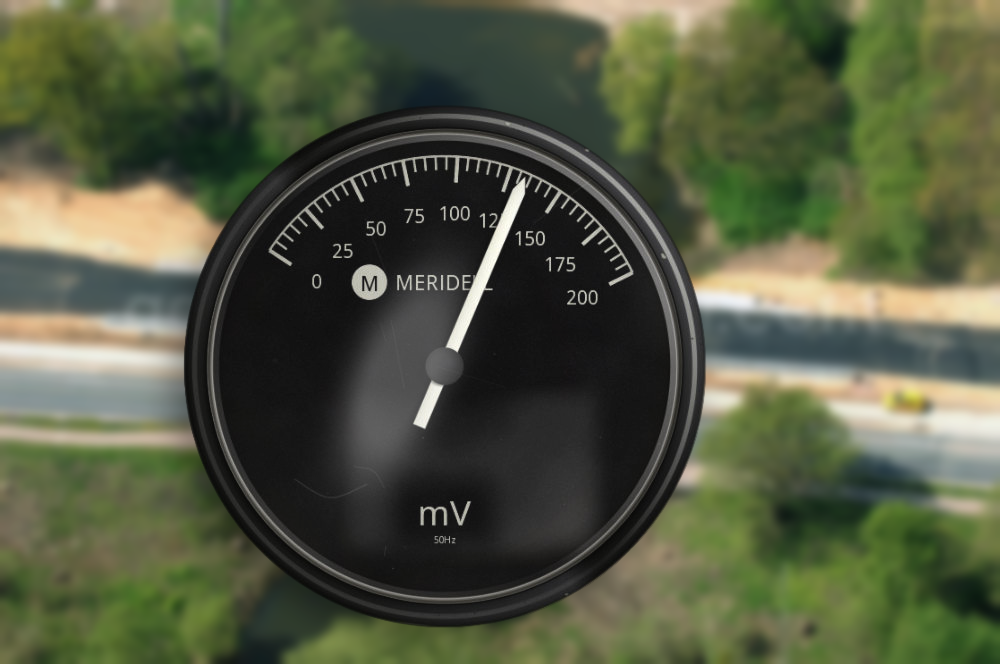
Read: {"value": 132.5, "unit": "mV"}
